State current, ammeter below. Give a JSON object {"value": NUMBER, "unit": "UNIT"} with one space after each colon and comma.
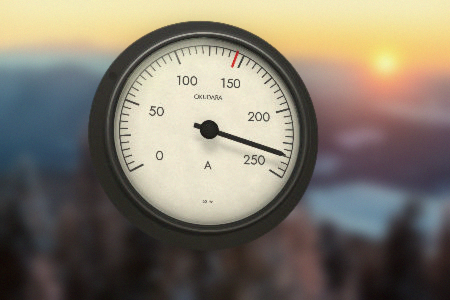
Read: {"value": 235, "unit": "A"}
